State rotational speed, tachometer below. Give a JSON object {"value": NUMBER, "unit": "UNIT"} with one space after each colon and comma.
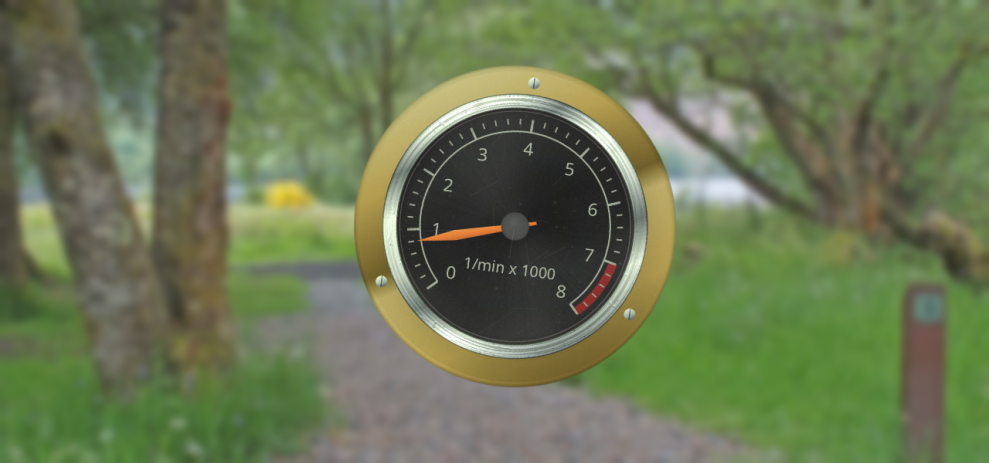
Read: {"value": 800, "unit": "rpm"}
